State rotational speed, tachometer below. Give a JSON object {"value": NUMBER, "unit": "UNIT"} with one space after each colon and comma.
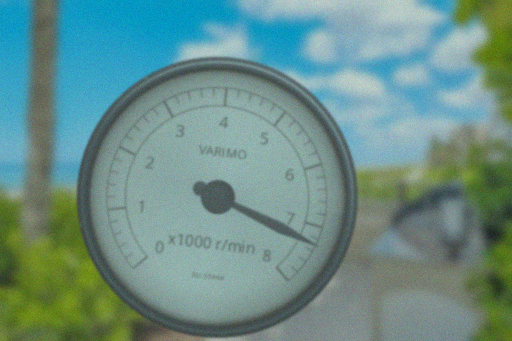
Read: {"value": 7300, "unit": "rpm"}
